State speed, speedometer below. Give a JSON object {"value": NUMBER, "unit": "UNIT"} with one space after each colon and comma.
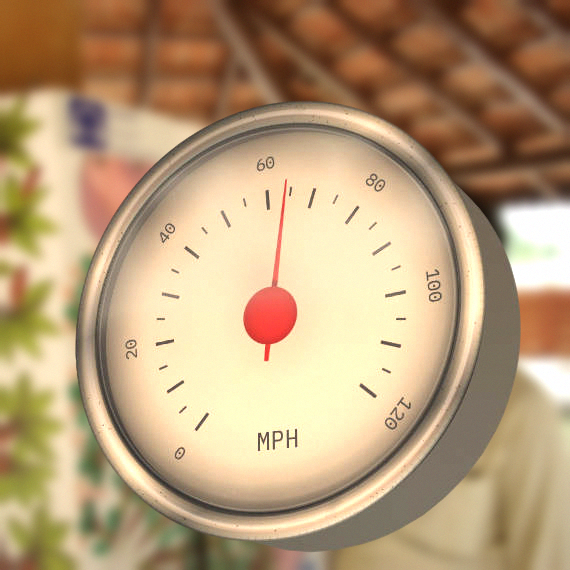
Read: {"value": 65, "unit": "mph"}
